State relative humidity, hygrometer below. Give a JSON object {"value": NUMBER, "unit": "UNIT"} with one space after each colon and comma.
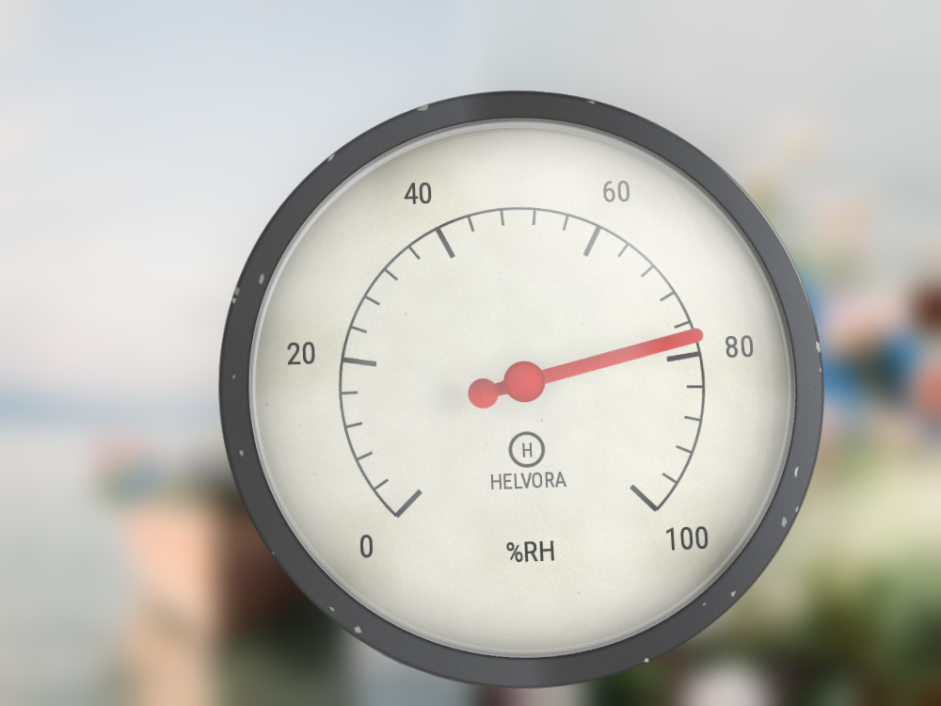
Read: {"value": 78, "unit": "%"}
